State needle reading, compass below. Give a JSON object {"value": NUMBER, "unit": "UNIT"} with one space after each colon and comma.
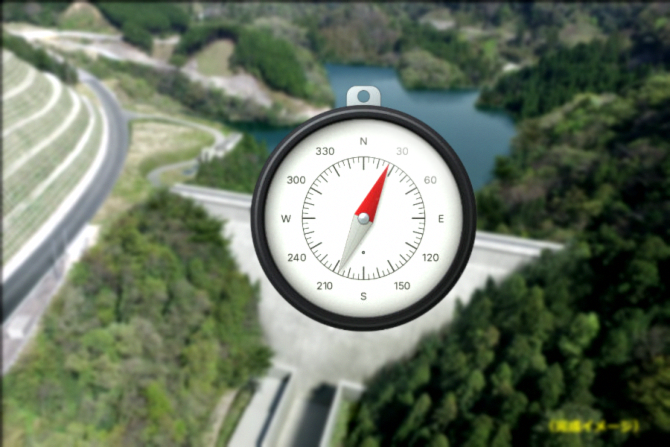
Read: {"value": 25, "unit": "°"}
